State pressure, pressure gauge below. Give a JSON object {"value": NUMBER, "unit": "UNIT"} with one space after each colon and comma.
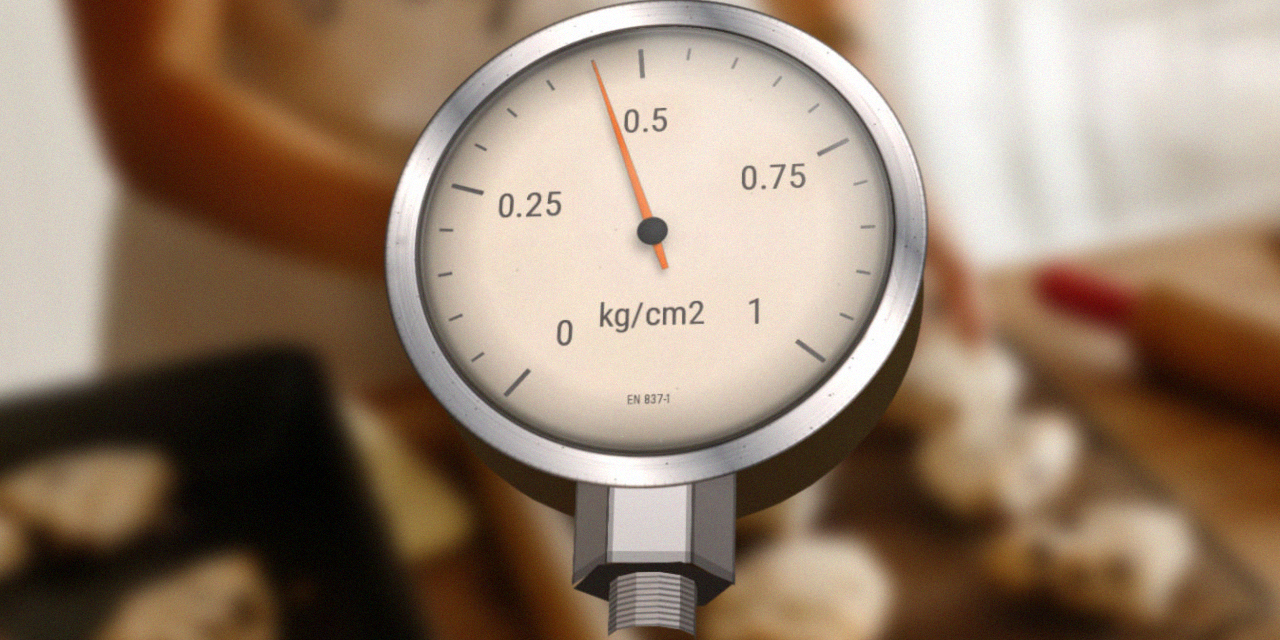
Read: {"value": 0.45, "unit": "kg/cm²"}
